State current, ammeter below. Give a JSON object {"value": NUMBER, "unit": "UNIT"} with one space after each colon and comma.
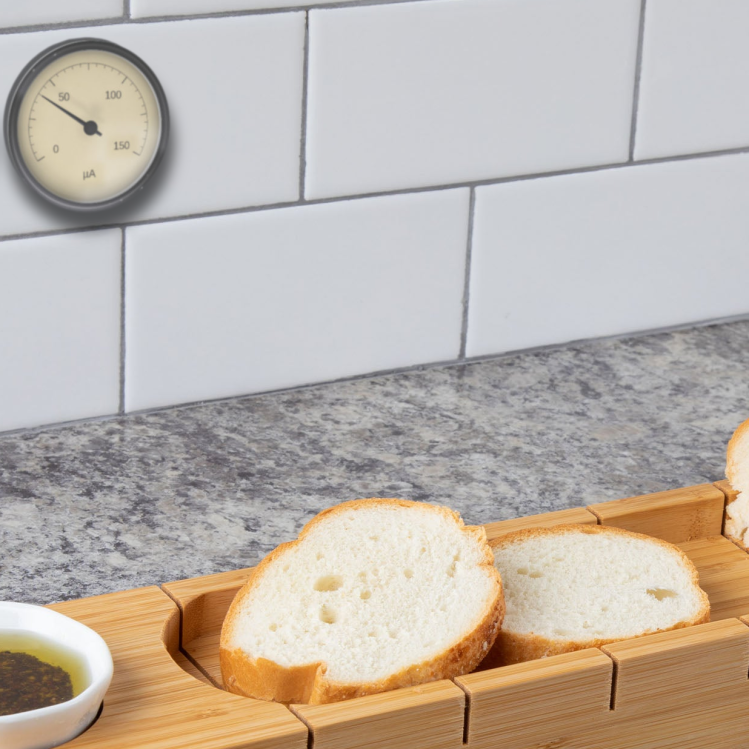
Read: {"value": 40, "unit": "µA"}
